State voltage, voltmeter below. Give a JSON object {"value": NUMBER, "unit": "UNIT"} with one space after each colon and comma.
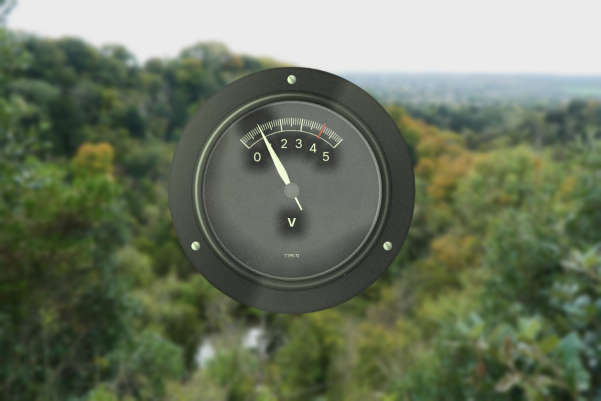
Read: {"value": 1, "unit": "V"}
